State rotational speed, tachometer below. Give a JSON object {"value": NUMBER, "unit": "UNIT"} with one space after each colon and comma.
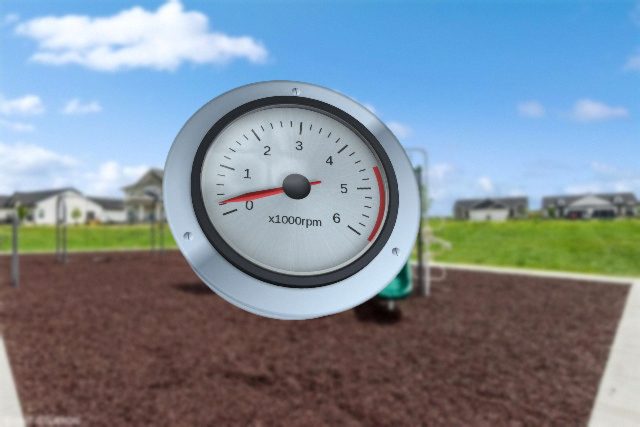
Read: {"value": 200, "unit": "rpm"}
